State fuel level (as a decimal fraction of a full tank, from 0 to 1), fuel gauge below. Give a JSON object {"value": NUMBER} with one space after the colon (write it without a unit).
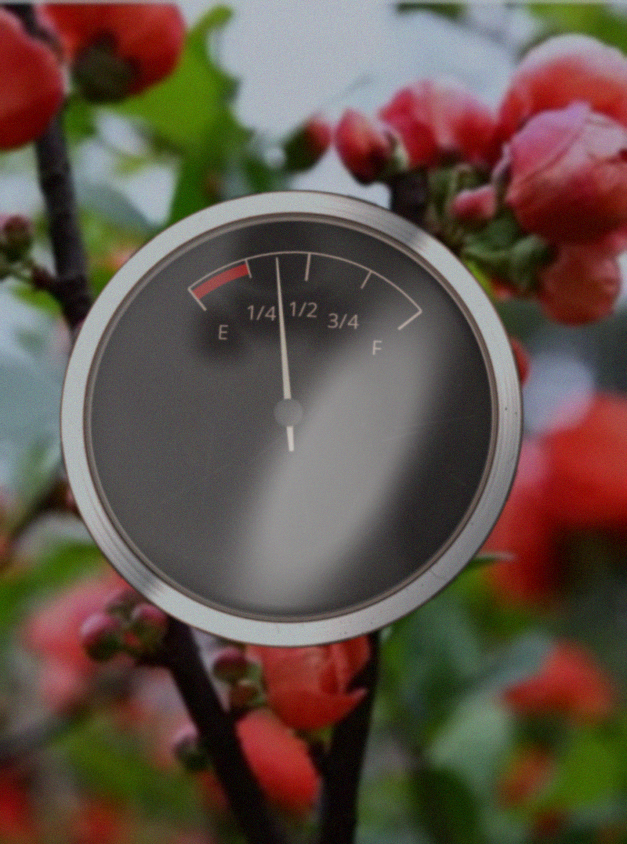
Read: {"value": 0.375}
